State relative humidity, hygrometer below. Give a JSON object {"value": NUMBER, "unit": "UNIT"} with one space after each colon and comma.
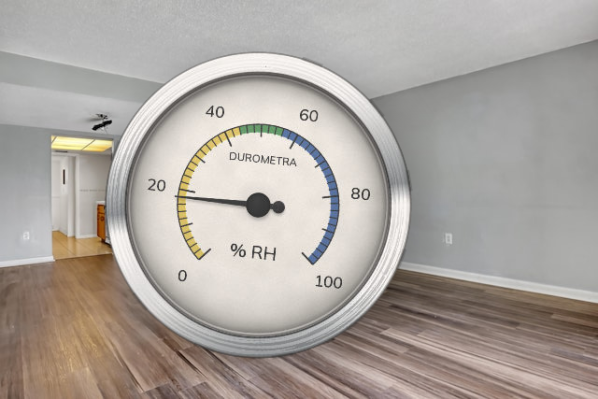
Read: {"value": 18, "unit": "%"}
